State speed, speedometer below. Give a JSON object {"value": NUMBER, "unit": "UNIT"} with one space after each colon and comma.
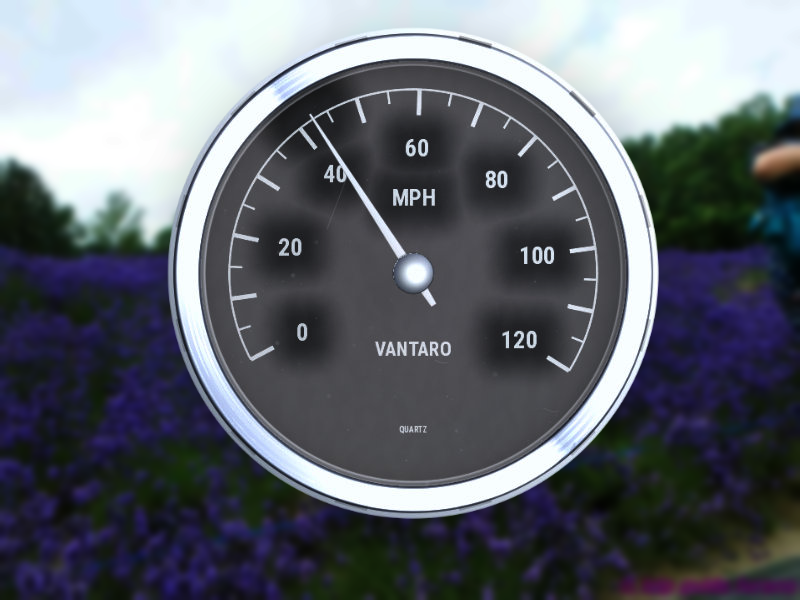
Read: {"value": 42.5, "unit": "mph"}
